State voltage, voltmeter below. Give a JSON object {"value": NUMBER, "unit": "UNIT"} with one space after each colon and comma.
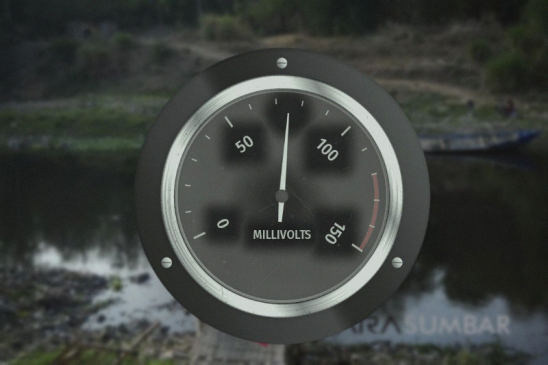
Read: {"value": 75, "unit": "mV"}
